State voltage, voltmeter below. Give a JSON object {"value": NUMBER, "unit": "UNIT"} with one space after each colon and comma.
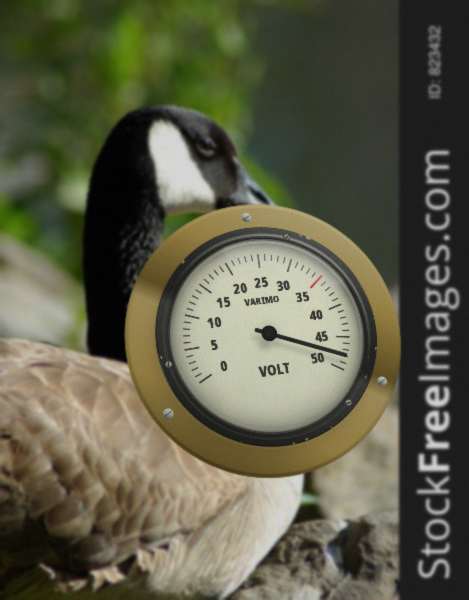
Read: {"value": 48, "unit": "V"}
